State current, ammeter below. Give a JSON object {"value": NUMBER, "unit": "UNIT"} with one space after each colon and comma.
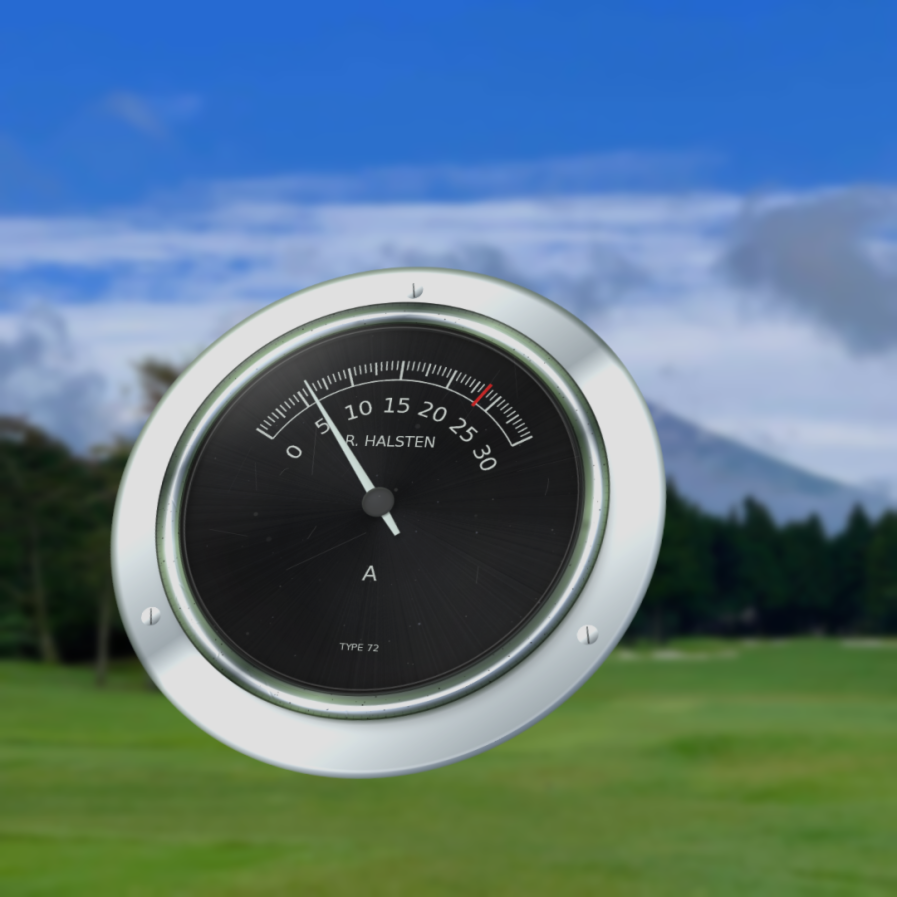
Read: {"value": 6, "unit": "A"}
